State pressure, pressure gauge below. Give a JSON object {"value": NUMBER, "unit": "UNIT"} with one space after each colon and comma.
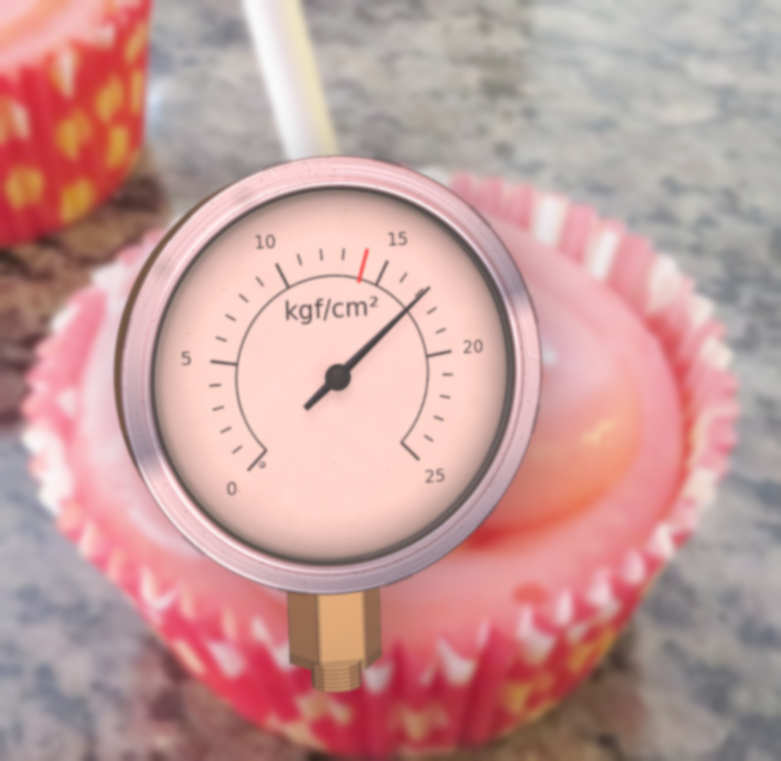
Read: {"value": 17, "unit": "kg/cm²"}
